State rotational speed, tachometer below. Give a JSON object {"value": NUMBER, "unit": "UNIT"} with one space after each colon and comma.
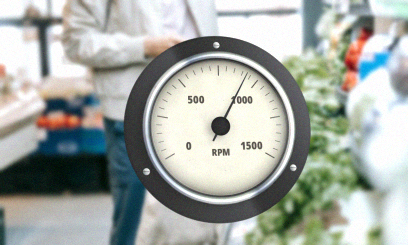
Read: {"value": 925, "unit": "rpm"}
